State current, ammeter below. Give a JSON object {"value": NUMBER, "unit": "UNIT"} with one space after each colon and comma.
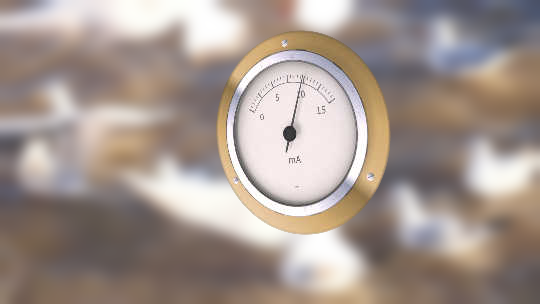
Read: {"value": 10, "unit": "mA"}
